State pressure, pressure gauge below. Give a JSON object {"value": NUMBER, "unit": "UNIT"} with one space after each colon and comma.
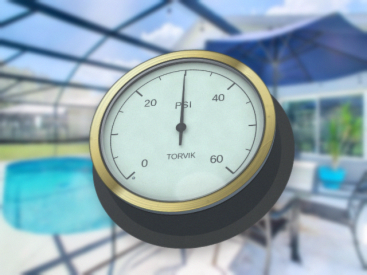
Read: {"value": 30, "unit": "psi"}
